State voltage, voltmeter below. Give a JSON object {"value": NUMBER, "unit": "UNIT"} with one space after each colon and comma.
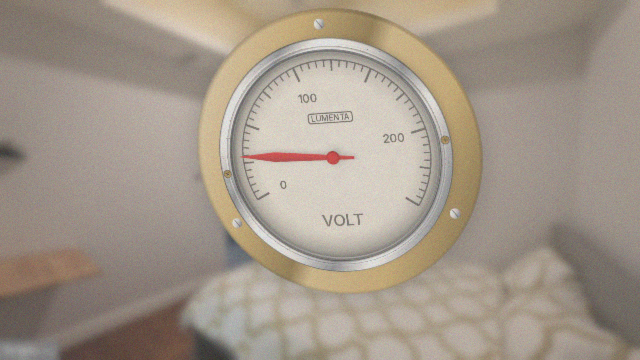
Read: {"value": 30, "unit": "V"}
